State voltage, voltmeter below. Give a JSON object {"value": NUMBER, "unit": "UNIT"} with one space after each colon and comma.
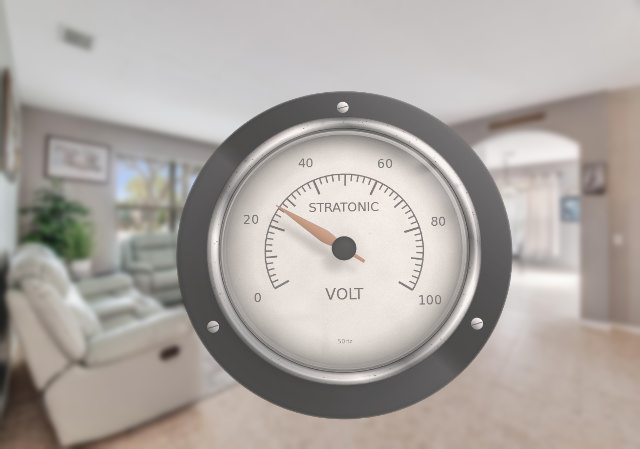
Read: {"value": 26, "unit": "V"}
